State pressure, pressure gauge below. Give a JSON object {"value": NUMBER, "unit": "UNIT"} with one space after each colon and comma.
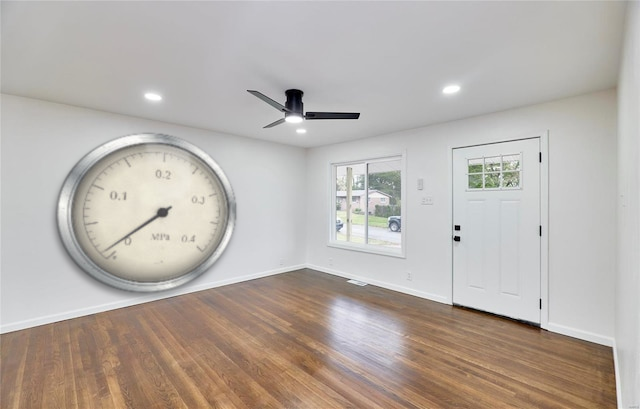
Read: {"value": 0.01, "unit": "MPa"}
